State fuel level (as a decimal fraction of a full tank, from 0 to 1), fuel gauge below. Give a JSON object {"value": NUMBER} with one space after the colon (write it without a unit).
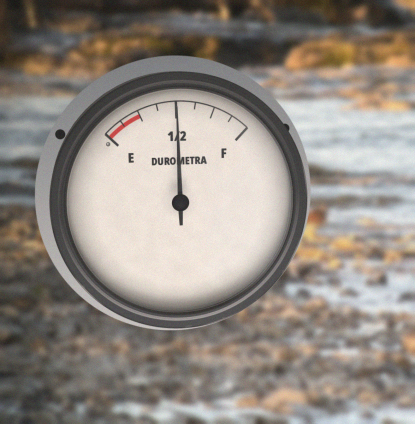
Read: {"value": 0.5}
